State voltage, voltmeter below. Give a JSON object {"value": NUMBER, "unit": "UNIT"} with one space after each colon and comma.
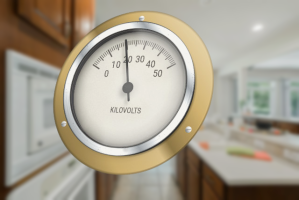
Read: {"value": 20, "unit": "kV"}
